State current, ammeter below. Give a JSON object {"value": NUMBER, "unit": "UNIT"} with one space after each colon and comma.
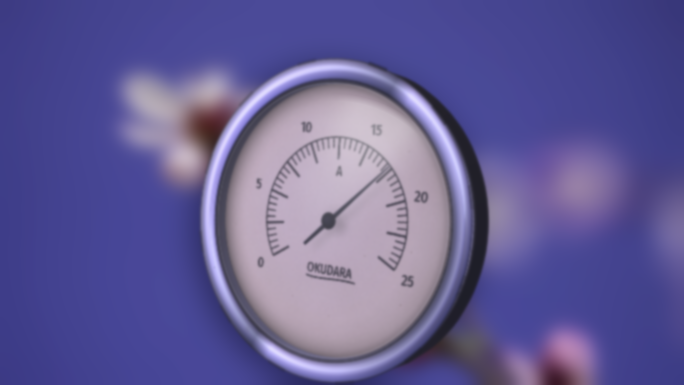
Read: {"value": 17.5, "unit": "A"}
